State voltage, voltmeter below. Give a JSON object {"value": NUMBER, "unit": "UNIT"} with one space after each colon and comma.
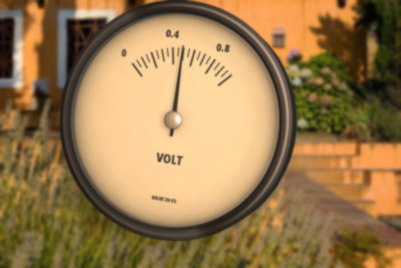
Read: {"value": 0.5, "unit": "V"}
